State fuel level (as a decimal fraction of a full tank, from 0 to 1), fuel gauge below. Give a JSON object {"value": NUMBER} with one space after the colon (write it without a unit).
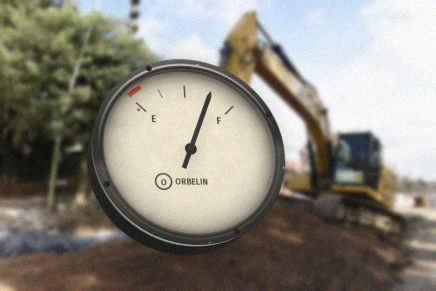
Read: {"value": 0.75}
